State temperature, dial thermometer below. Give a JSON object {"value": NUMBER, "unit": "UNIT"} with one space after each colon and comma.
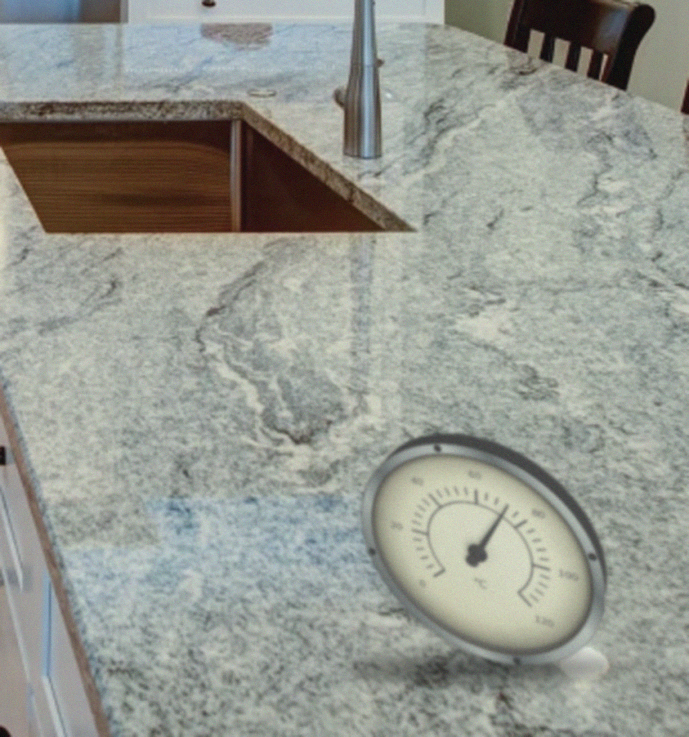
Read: {"value": 72, "unit": "°C"}
